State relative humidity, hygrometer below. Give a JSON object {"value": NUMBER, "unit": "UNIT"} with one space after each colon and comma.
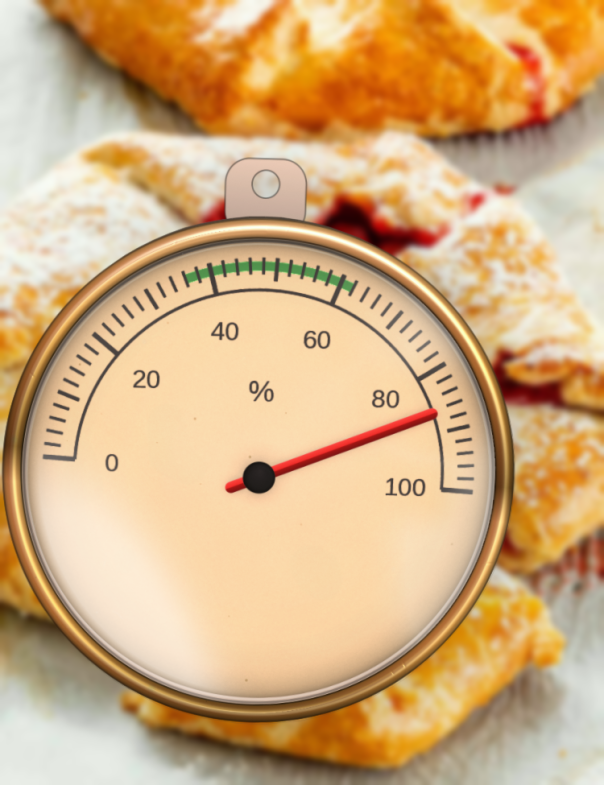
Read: {"value": 86, "unit": "%"}
